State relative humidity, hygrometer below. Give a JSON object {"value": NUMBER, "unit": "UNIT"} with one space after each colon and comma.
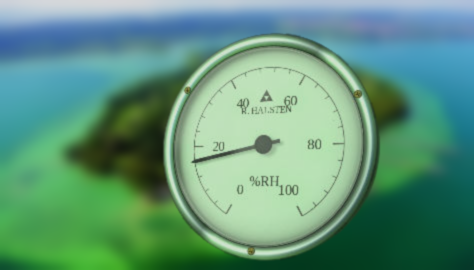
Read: {"value": 16, "unit": "%"}
